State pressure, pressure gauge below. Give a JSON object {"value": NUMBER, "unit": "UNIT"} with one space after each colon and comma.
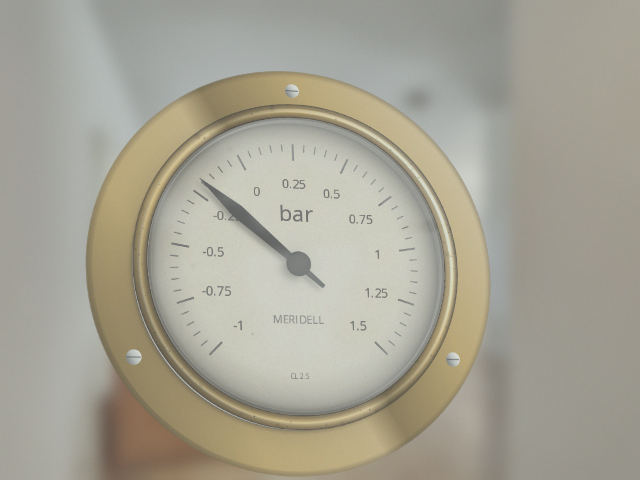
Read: {"value": -0.2, "unit": "bar"}
